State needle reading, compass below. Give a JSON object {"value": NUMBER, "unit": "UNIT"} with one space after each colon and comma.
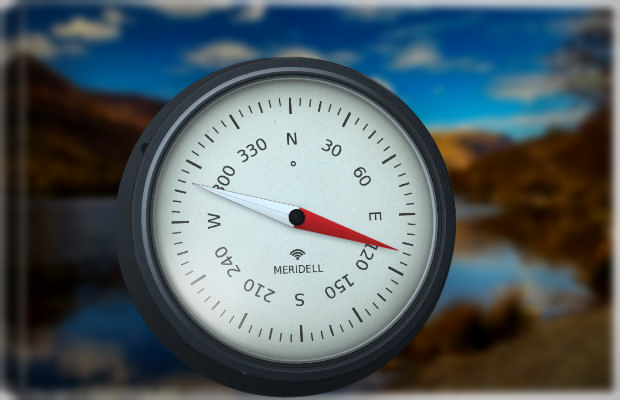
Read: {"value": 110, "unit": "°"}
